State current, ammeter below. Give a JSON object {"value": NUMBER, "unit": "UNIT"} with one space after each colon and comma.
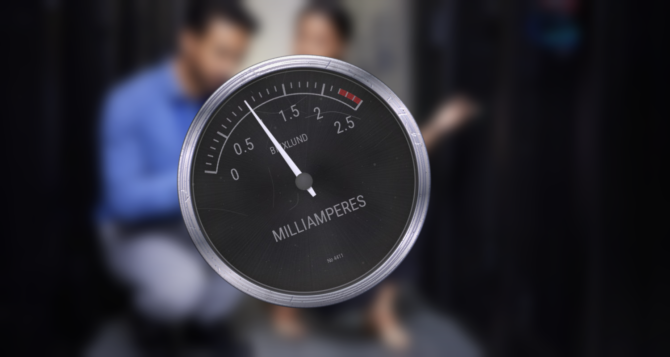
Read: {"value": 1, "unit": "mA"}
